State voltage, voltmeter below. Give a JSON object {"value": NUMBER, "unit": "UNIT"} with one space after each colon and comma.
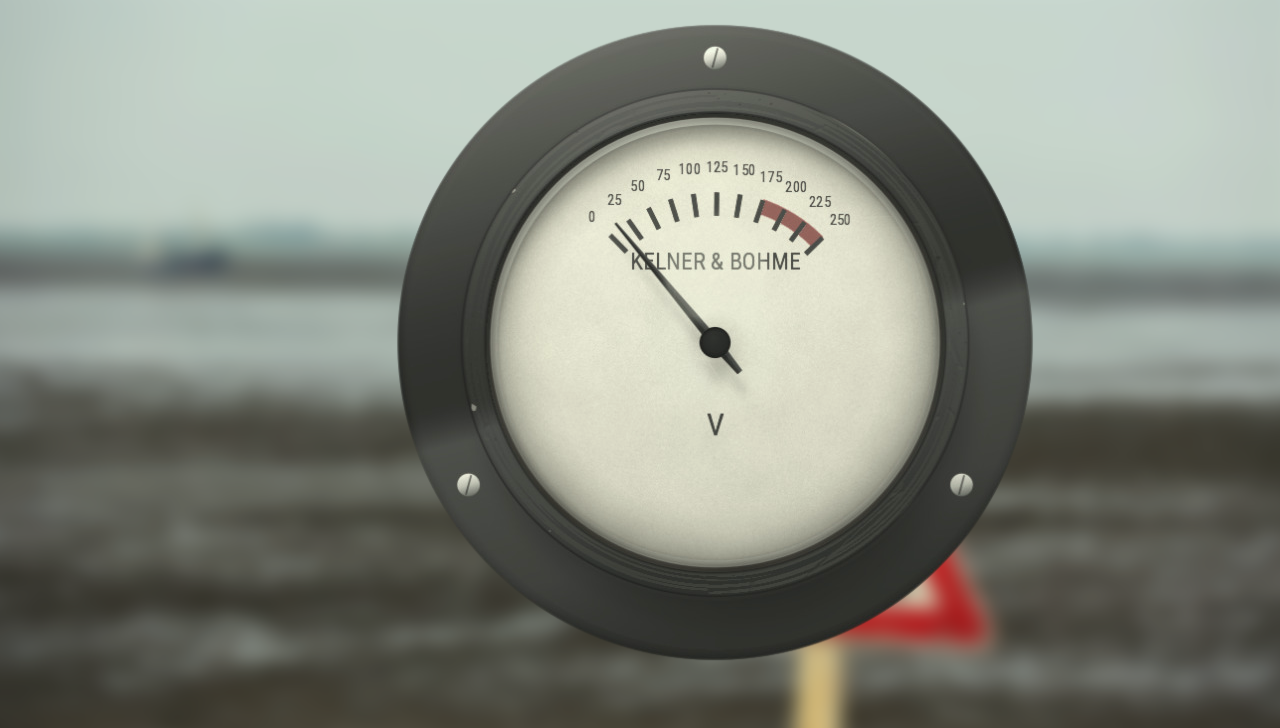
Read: {"value": 12.5, "unit": "V"}
